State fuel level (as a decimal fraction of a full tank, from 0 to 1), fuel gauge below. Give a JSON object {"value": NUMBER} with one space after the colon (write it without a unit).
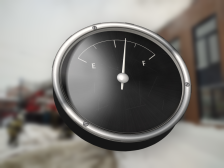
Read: {"value": 0.625}
